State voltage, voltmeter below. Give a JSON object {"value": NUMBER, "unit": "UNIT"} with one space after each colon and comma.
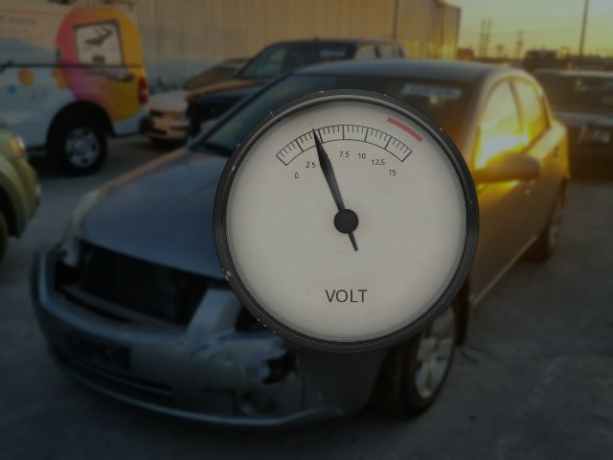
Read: {"value": 4.5, "unit": "V"}
